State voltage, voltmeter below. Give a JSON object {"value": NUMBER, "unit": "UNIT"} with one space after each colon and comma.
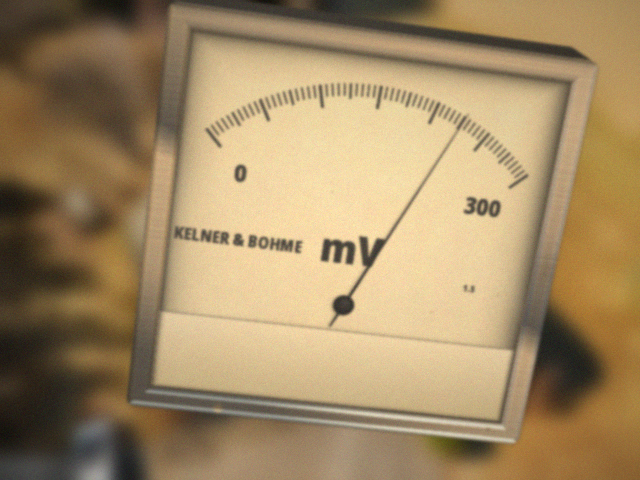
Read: {"value": 225, "unit": "mV"}
